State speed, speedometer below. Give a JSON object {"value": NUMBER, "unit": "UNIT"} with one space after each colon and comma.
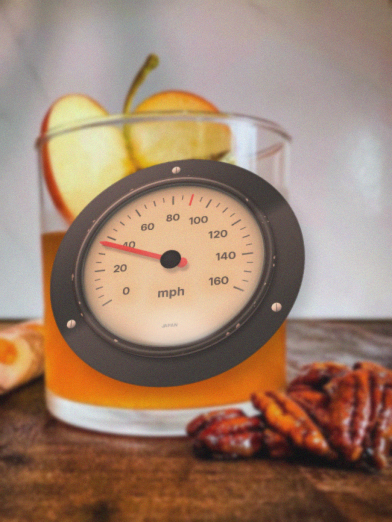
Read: {"value": 35, "unit": "mph"}
